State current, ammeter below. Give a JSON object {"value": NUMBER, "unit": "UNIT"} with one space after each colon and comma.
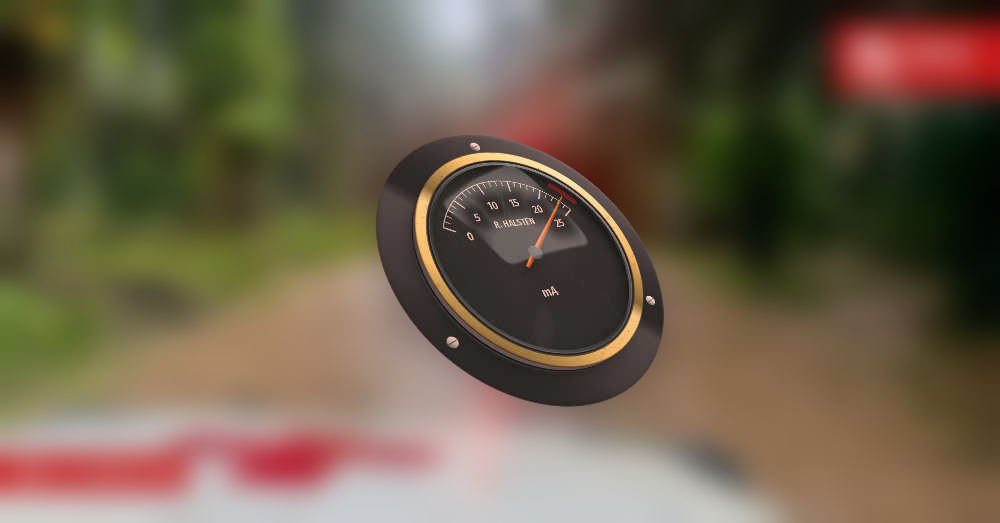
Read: {"value": 23, "unit": "mA"}
